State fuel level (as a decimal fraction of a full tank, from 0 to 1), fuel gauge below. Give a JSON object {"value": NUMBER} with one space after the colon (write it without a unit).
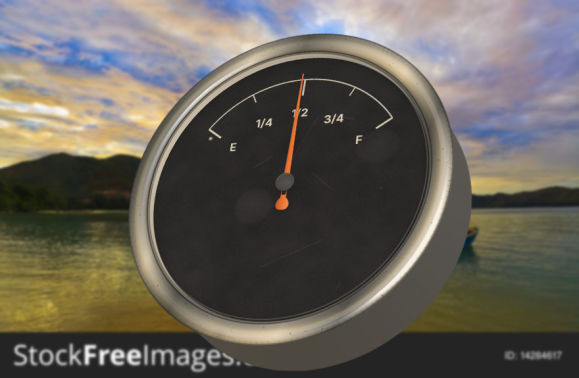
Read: {"value": 0.5}
